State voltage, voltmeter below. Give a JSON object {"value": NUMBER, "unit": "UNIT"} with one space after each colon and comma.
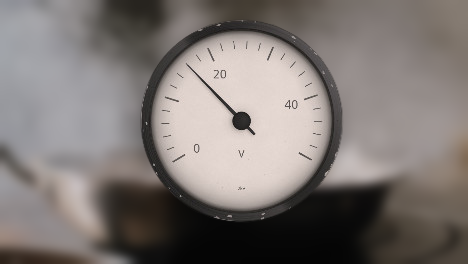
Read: {"value": 16, "unit": "V"}
